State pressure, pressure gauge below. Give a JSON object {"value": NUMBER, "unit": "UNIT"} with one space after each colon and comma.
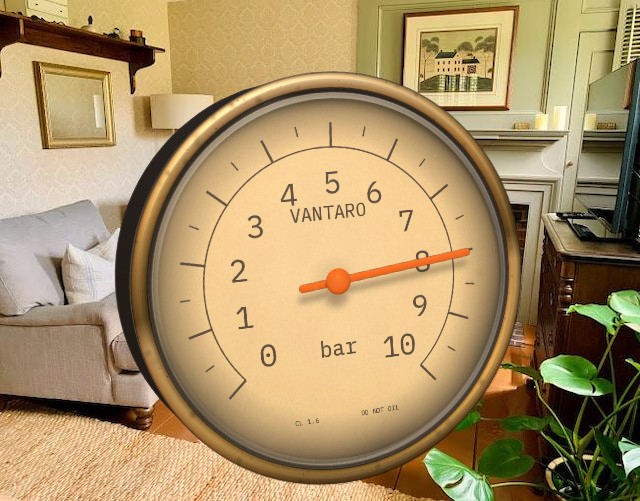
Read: {"value": 8, "unit": "bar"}
